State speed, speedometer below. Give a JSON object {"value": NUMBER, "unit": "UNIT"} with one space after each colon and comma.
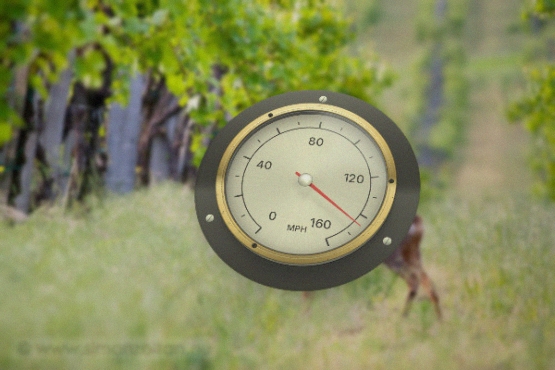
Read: {"value": 145, "unit": "mph"}
